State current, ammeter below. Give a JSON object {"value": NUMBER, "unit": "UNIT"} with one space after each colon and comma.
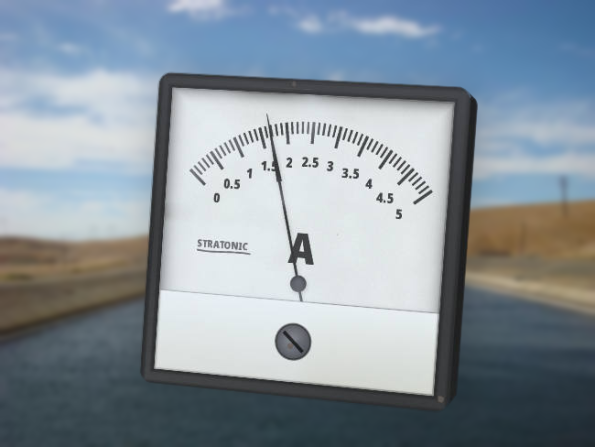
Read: {"value": 1.7, "unit": "A"}
